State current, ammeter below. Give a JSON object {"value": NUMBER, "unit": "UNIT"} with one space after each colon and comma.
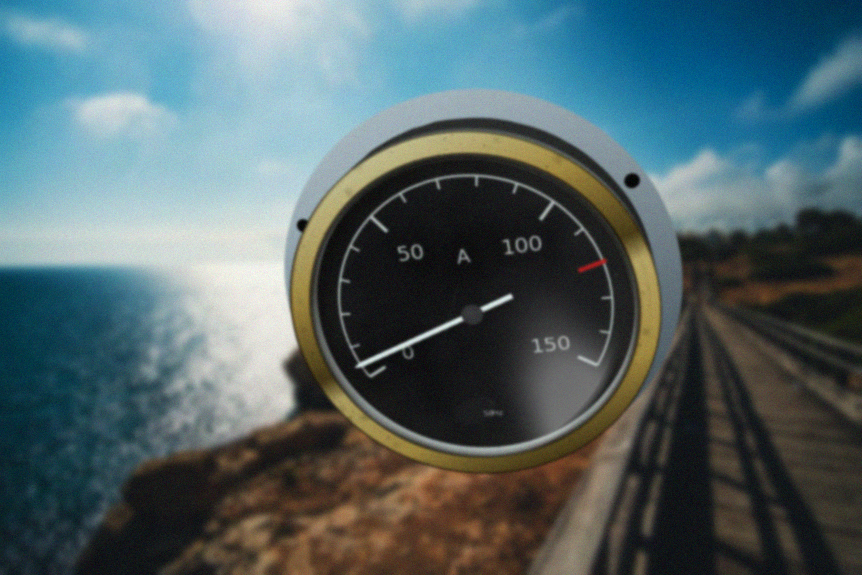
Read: {"value": 5, "unit": "A"}
